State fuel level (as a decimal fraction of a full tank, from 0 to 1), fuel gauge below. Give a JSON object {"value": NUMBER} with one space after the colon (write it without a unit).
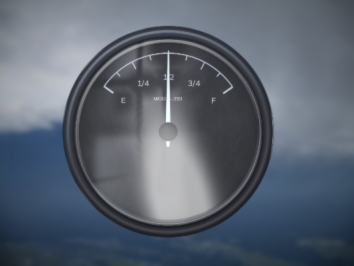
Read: {"value": 0.5}
